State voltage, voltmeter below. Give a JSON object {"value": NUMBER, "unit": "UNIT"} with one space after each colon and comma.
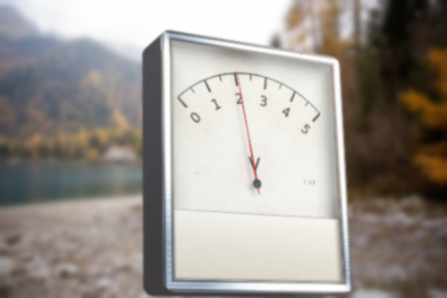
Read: {"value": 2, "unit": "V"}
